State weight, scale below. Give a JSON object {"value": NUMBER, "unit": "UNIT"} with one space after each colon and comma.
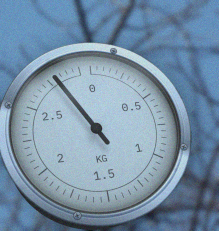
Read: {"value": 2.8, "unit": "kg"}
